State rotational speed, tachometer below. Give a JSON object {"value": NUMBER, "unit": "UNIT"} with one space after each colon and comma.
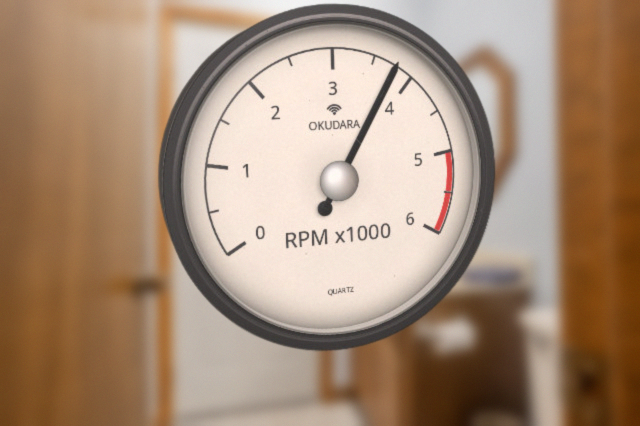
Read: {"value": 3750, "unit": "rpm"}
